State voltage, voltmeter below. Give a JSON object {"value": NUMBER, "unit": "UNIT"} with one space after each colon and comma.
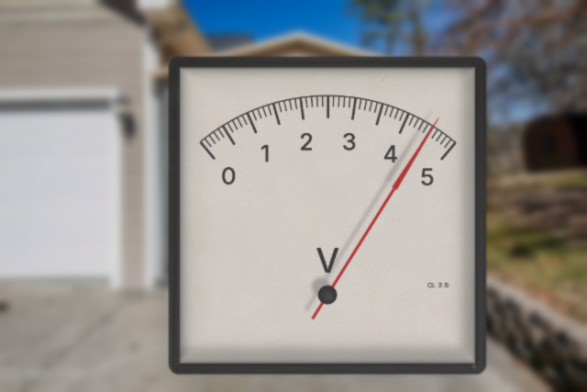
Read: {"value": 4.5, "unit": "V"}
